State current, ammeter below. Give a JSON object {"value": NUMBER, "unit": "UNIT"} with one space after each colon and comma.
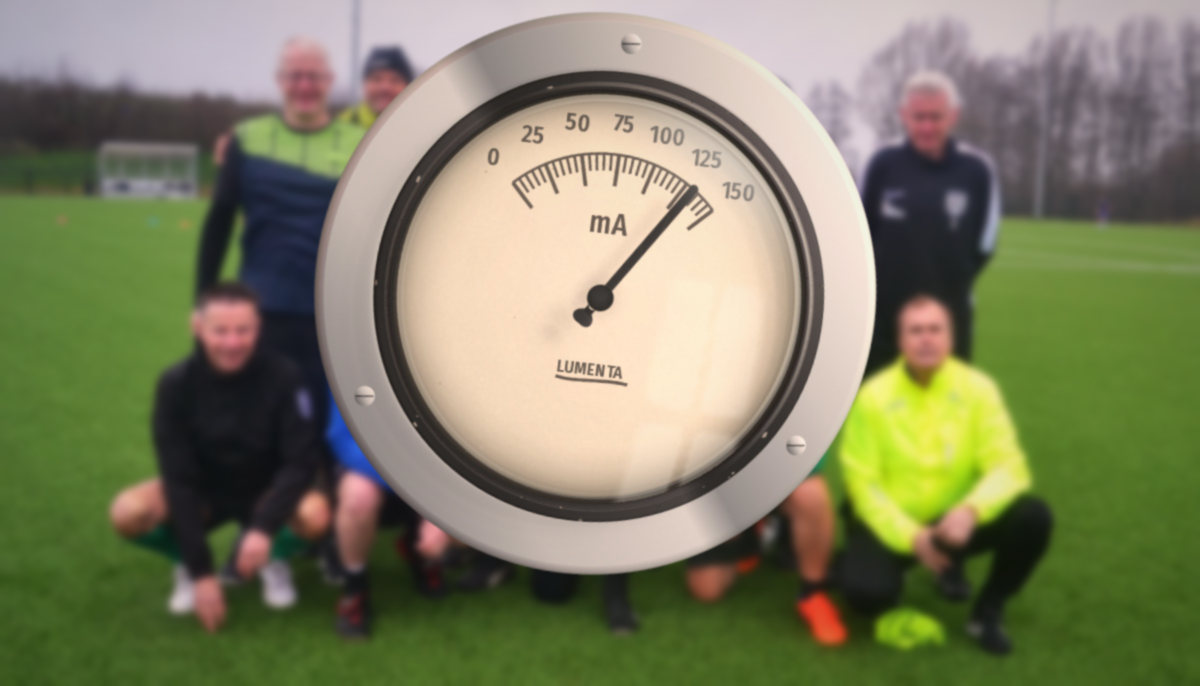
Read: {"value": 130, "unit": "mA"}
